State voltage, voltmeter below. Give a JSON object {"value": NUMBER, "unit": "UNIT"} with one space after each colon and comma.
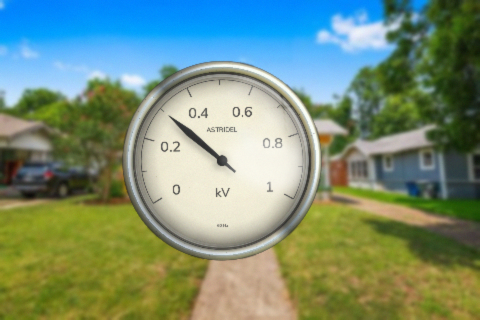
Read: {"value": 0.3, "unit": "kV"}
